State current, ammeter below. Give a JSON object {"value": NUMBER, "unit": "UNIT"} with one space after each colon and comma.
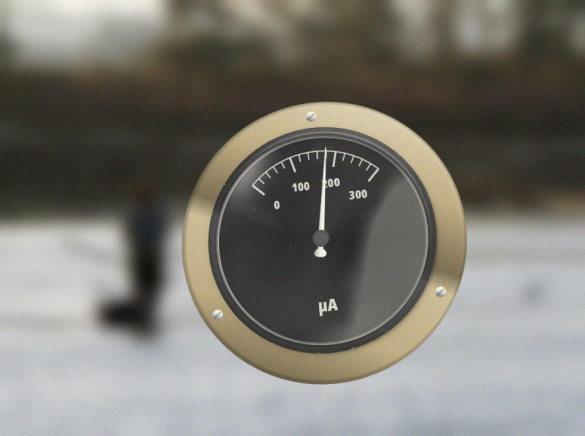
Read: {"value": 180, "unit": "µA"}
